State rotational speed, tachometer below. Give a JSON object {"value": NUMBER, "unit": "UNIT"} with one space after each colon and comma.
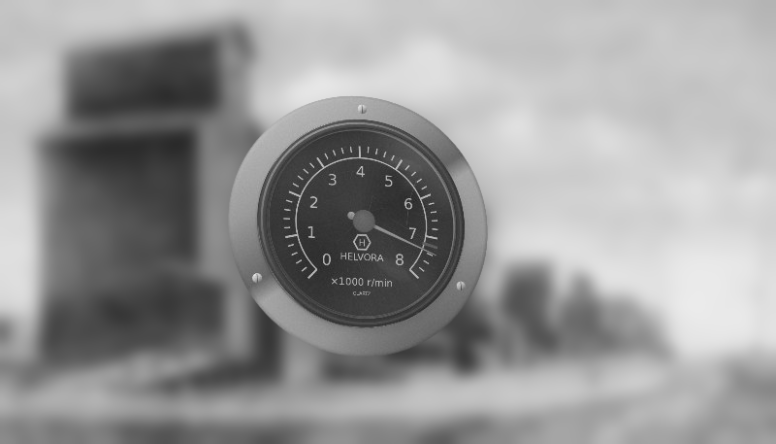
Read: {"value": 7400, "unit": "rpm"}
